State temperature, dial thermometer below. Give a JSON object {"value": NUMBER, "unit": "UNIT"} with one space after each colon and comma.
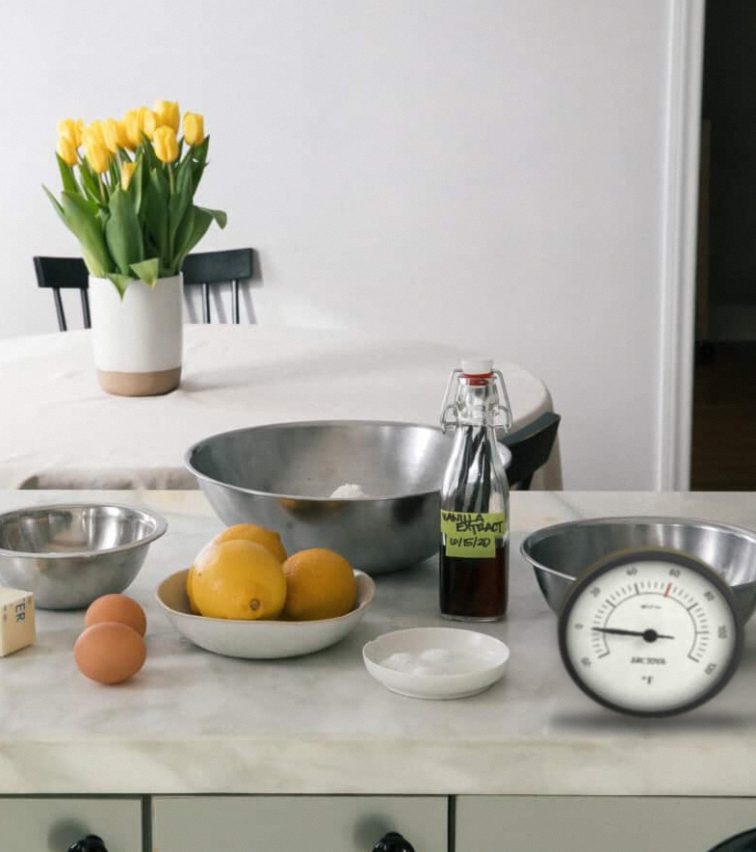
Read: {"value": 0, "unit": "°F"}
